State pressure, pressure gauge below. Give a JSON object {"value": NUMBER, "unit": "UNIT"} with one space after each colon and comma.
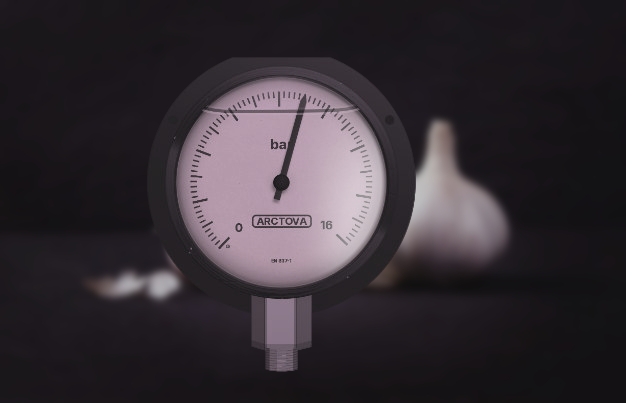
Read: {"value": 9, "unit": "bar"}
